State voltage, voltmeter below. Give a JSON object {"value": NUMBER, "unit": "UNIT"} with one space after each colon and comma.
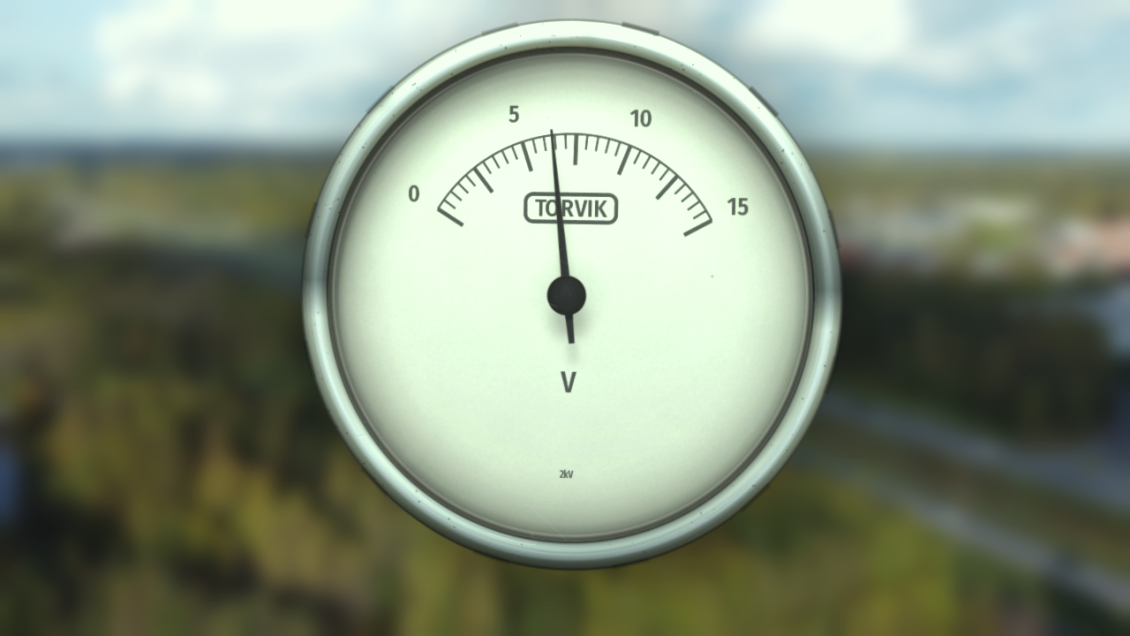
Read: {"value": 6.5, "unit": "V"}
